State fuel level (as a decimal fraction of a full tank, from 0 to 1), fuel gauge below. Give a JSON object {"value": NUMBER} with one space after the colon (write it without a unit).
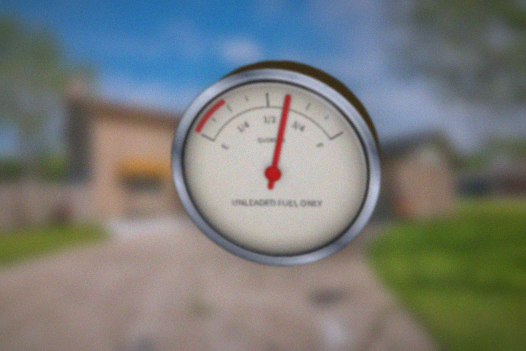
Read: {"value": 0.625}
